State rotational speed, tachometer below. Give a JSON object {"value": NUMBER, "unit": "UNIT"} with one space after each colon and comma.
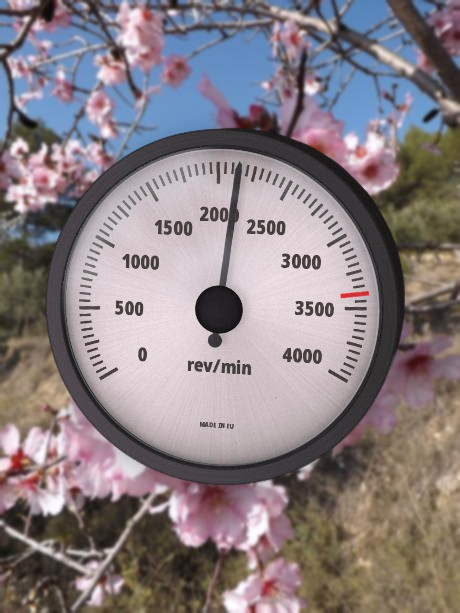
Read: {"value": 2150, "unit": "rpm"}
